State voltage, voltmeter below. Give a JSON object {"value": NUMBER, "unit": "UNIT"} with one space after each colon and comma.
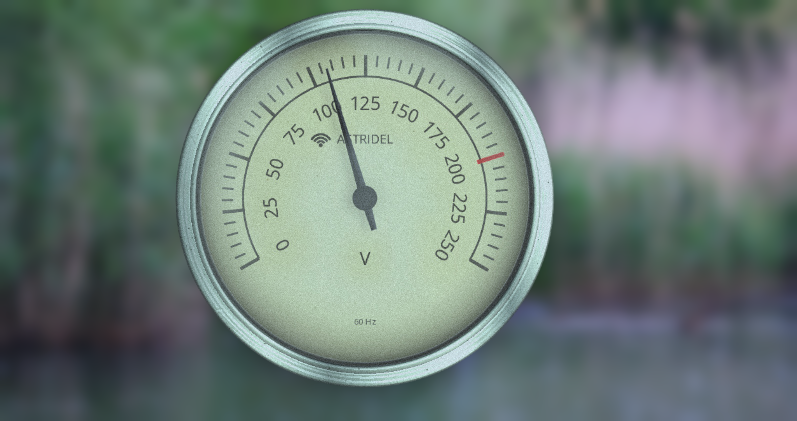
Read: {"value": 107.5, "unit": "V"}
